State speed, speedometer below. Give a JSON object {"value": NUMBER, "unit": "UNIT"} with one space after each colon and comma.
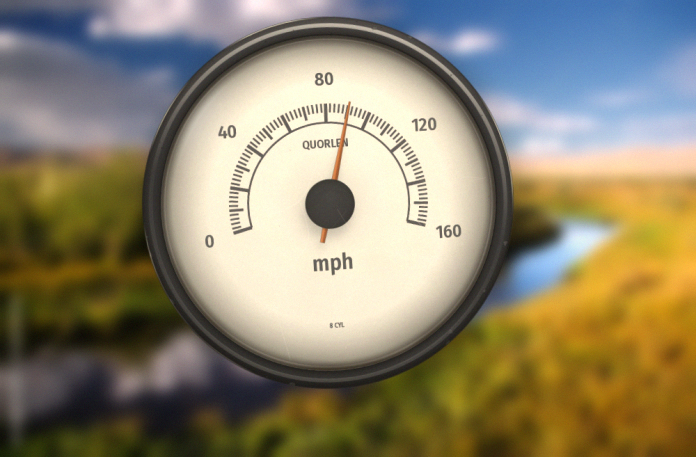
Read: {"value": 90, "unit": "mph"}
